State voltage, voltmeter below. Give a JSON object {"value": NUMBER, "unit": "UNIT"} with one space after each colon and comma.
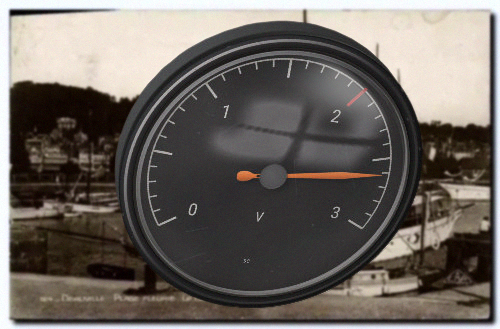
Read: {"value": 2.6, "unit": "V"}
